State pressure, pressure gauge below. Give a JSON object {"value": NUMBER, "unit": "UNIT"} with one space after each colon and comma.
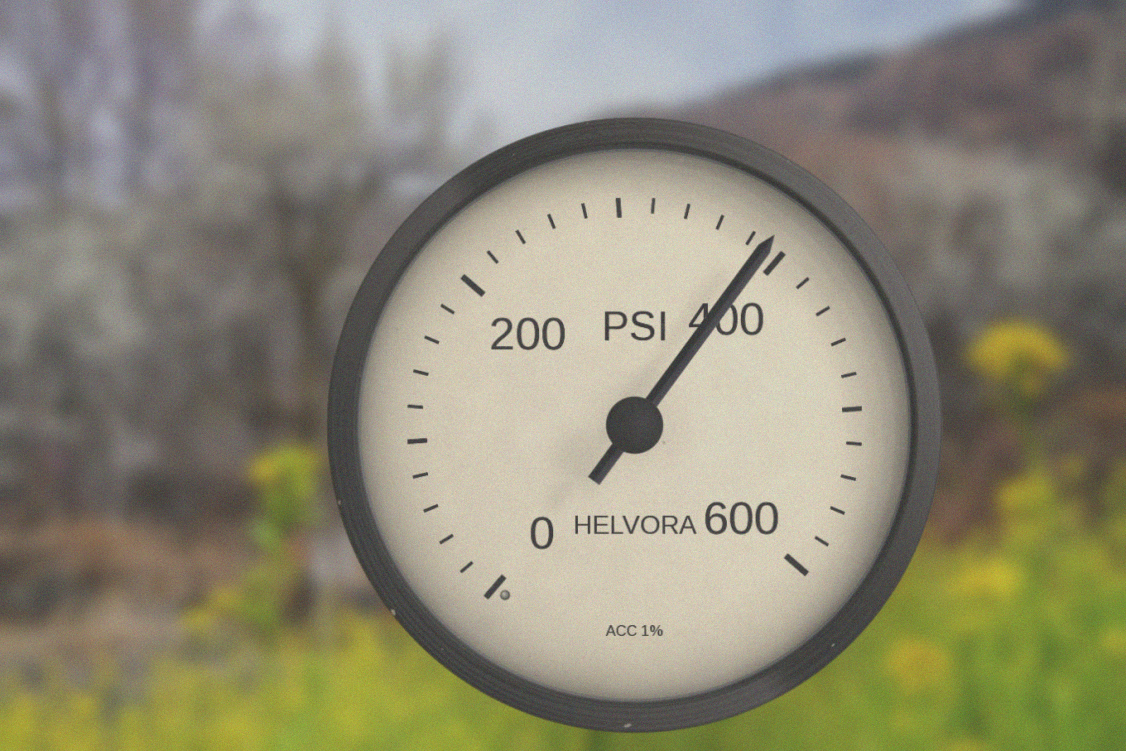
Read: {"value": 390, "unit": "psi"}
